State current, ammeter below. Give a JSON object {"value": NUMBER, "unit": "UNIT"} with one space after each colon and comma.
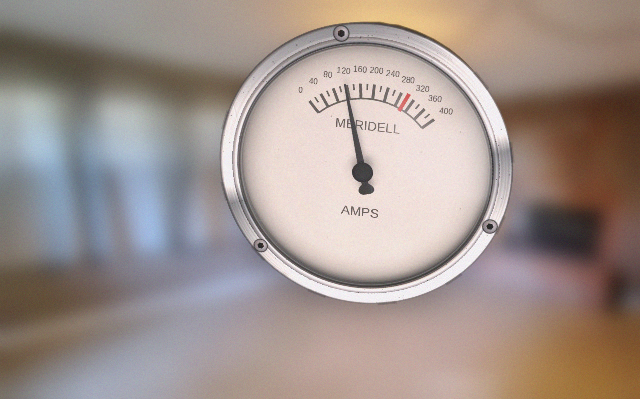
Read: {"value": 120, "unit": "A"}
